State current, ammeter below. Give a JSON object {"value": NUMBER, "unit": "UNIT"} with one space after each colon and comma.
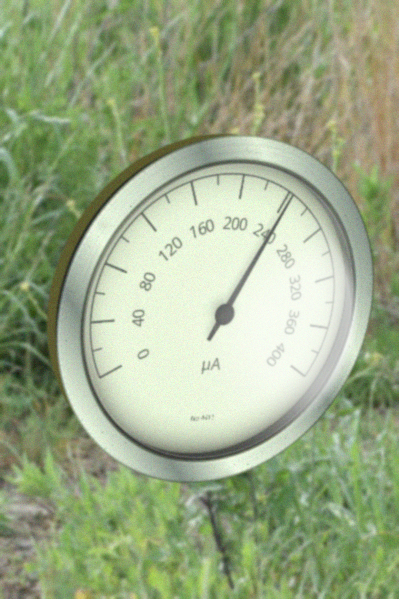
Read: {"value": 240, "unit": "µA"}
